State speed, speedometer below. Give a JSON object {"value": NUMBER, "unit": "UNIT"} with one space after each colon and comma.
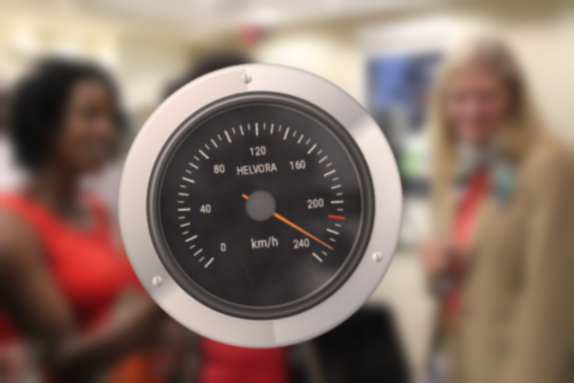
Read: {"value": 230, "unit": "km/h"}
